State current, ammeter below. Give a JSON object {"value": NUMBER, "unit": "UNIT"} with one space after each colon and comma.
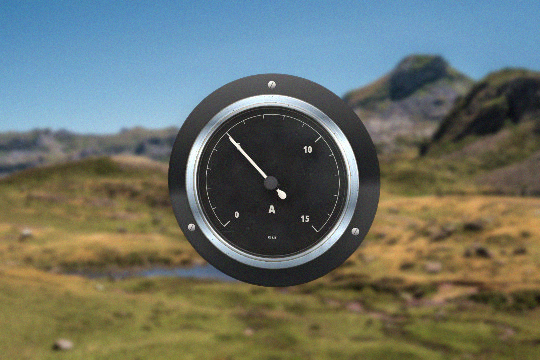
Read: {"value": 5, "unit": "A"}
